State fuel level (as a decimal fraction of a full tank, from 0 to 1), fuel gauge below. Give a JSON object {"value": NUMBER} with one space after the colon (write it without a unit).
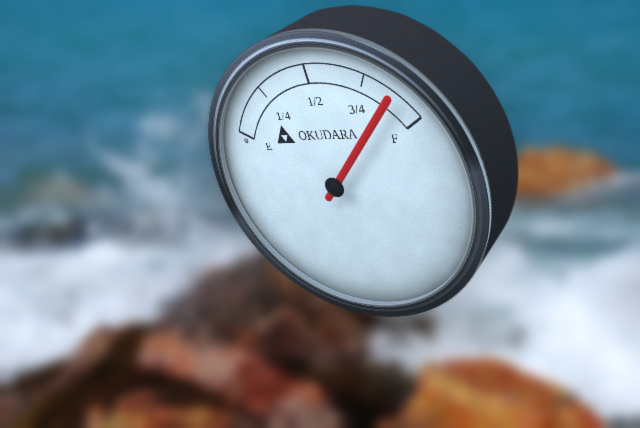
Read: {"value": 0.875}
